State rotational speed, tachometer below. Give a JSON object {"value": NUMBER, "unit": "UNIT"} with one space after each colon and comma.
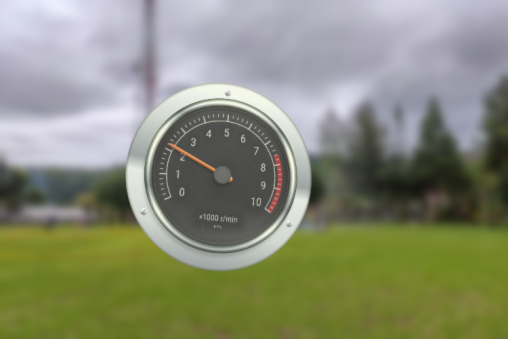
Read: {"value": 2200, "unit": "rpm"}
